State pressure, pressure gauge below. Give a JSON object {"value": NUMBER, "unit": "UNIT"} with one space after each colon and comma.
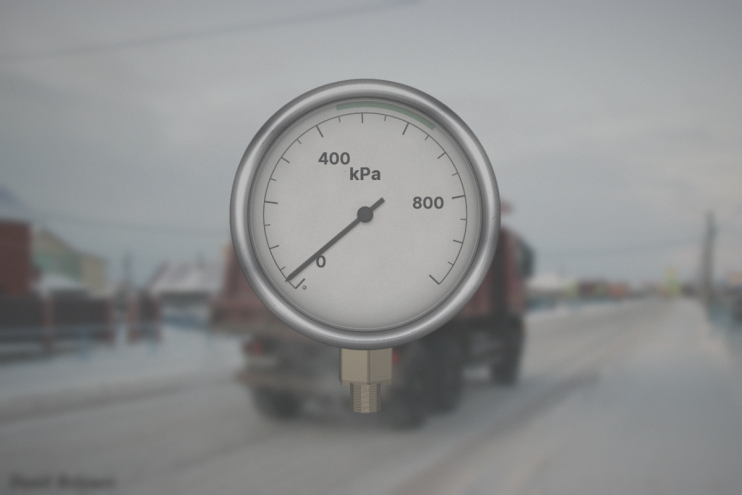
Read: {"value": 25, "unit": "kPa"}
